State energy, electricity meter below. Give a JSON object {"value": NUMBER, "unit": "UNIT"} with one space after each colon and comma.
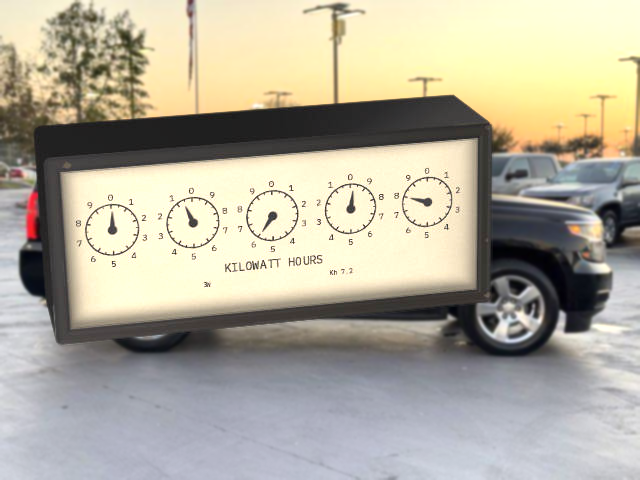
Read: {"value": 598, "unit": "kWh"}
